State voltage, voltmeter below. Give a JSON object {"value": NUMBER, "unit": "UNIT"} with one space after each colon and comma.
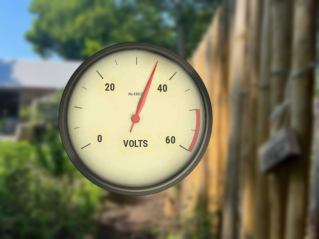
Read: {"value": 35, "unit": "V"}
